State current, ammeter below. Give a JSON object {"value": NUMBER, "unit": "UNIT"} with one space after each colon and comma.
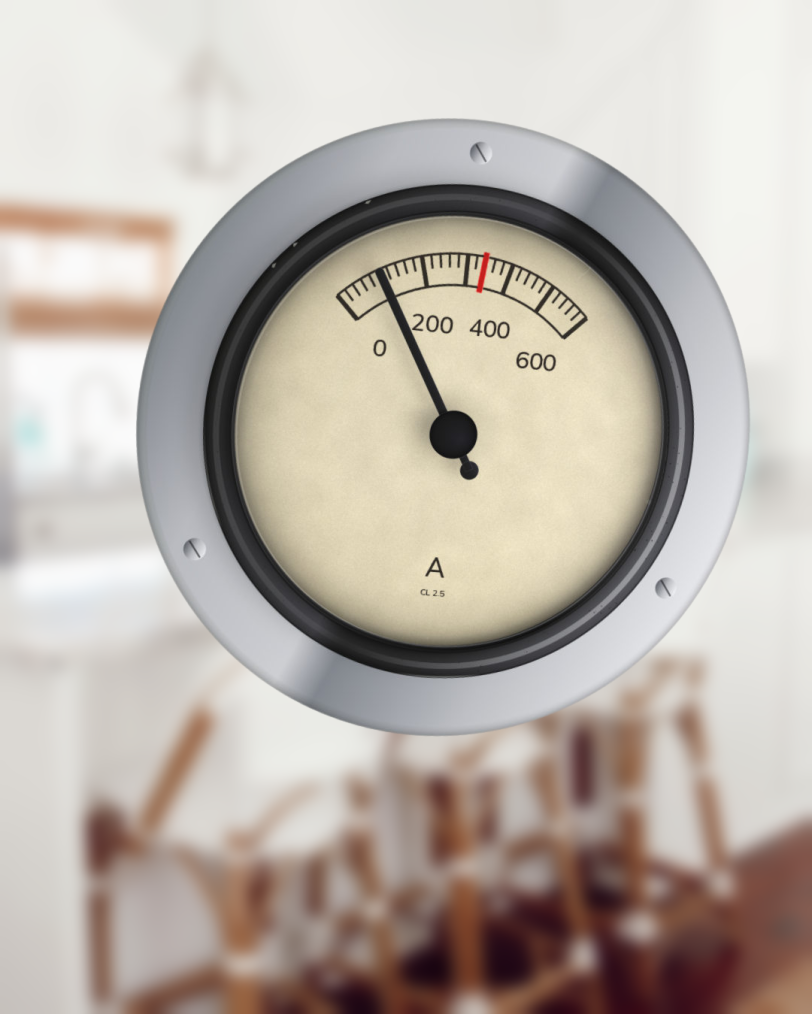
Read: {"value": 100, "unit": "A"}
